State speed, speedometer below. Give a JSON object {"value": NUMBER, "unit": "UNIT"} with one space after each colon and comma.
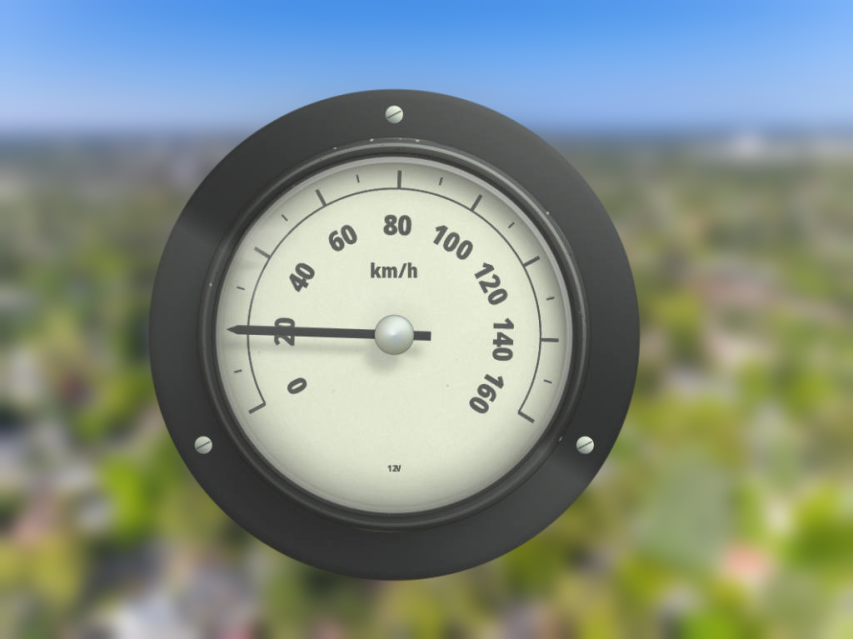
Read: {"value": 20, "unit": "km/h"}
